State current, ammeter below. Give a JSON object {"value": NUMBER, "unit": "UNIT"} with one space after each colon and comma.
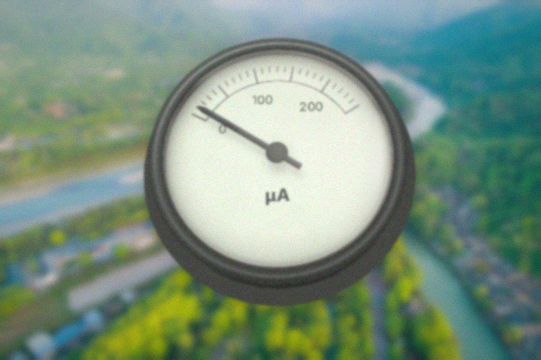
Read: {"value": 10, "unit": "µA"}
